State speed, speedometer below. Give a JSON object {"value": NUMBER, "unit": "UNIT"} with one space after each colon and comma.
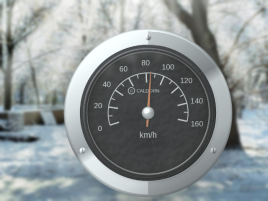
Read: {"value": 85, "unit": "km/h"}
